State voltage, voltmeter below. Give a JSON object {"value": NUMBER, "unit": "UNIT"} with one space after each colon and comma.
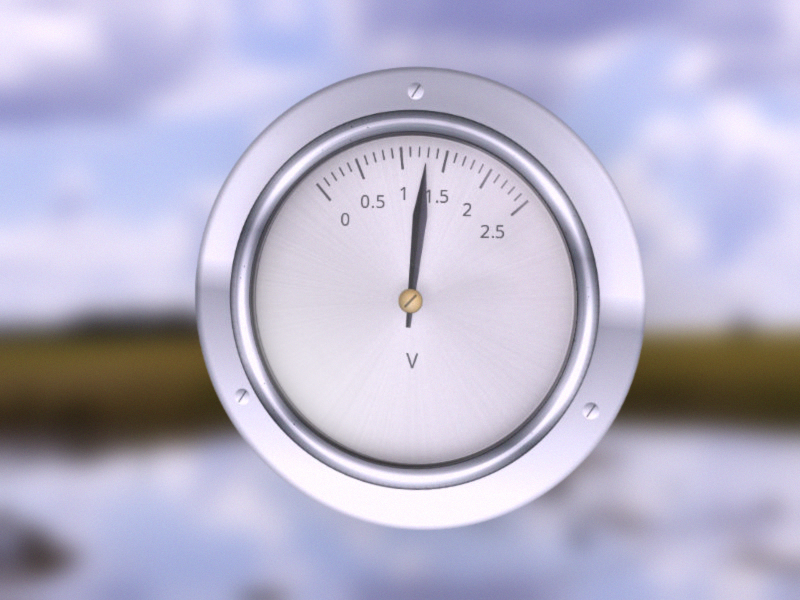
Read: {"value": 1.3, "unit": "V"}
